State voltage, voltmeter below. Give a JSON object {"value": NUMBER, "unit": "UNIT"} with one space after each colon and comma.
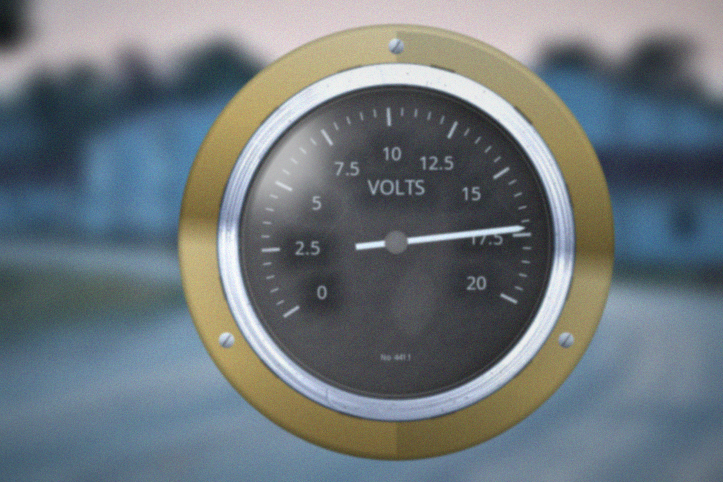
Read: {"value": 17.25, "unit": "V"}
